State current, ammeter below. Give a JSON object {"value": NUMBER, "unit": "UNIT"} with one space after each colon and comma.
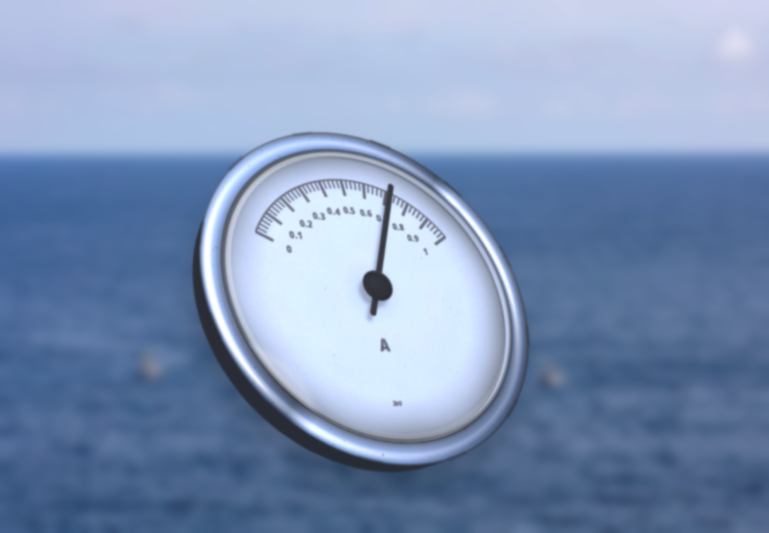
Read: {"value": 0.7, "unit": "A"}
